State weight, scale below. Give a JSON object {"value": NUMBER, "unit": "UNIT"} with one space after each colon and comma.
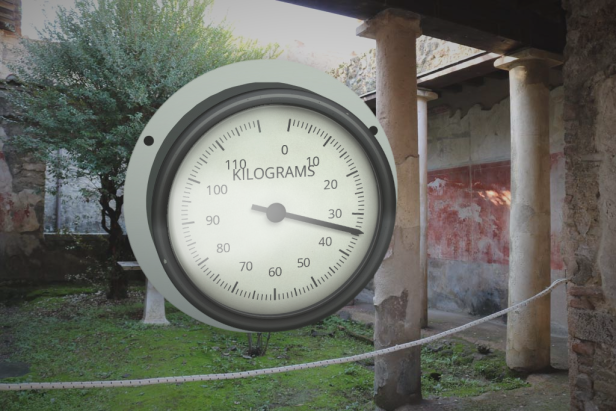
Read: {"value": 34, "unit": "kg"}
